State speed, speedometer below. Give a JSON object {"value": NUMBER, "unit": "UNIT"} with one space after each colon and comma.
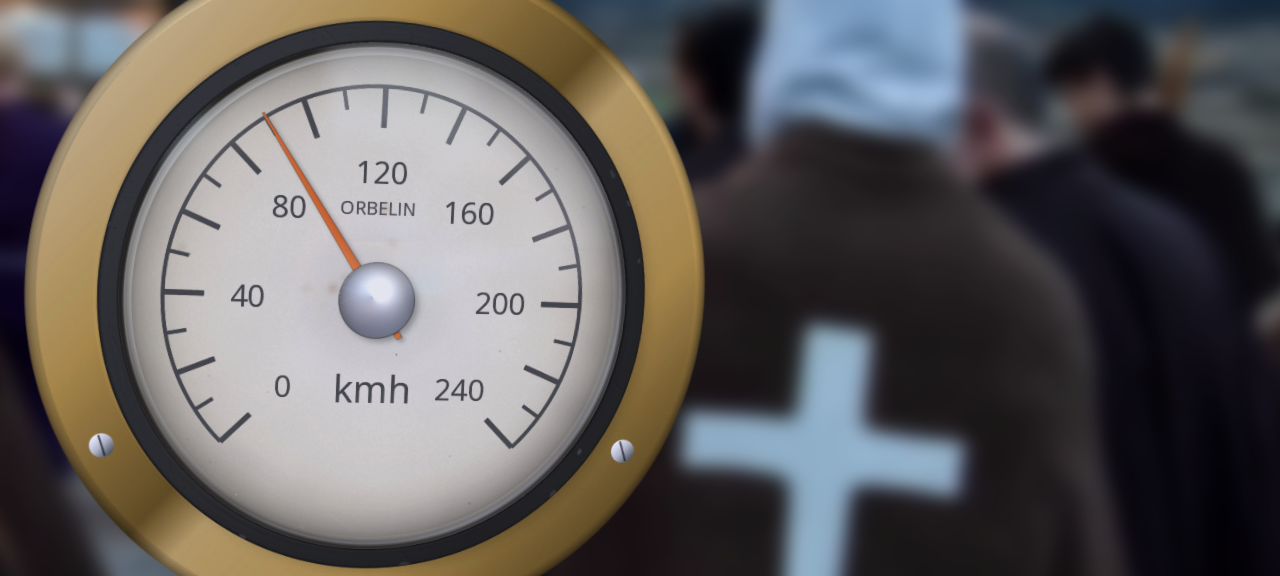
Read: {"value": 90, "unit": "km/h"}
